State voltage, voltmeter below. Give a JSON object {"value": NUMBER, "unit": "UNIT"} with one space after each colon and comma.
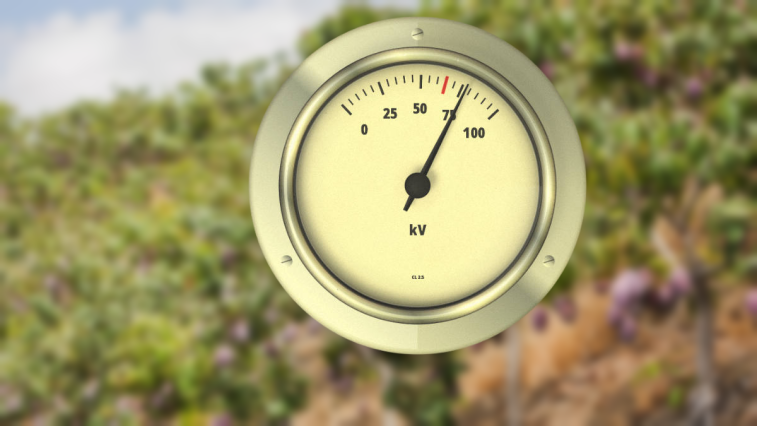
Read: {"value": 77.5, "unit": "kV"}
